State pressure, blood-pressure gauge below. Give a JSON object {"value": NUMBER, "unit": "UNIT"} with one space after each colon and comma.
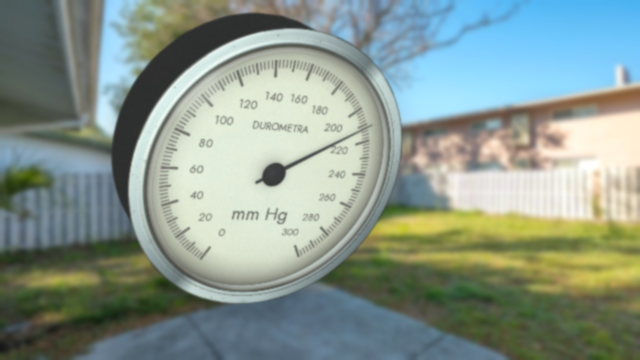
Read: {"value": 210, "unit": "mmHg"}
